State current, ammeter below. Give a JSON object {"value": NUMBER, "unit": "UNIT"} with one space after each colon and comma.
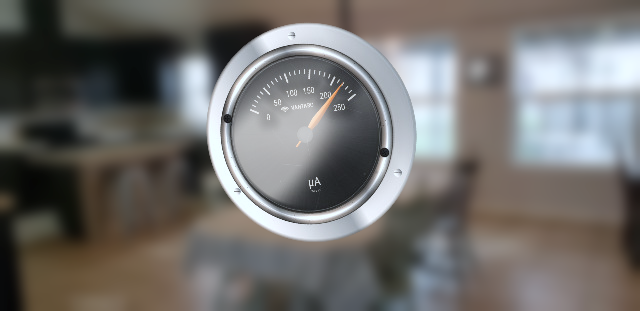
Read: {"value": 220, "unit": "µA"}
